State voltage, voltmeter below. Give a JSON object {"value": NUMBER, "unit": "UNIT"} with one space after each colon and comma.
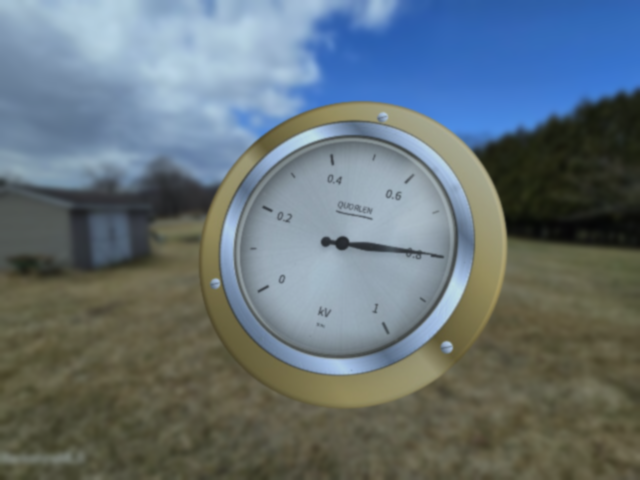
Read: {"value": 0.8, "unit": "kV"}
